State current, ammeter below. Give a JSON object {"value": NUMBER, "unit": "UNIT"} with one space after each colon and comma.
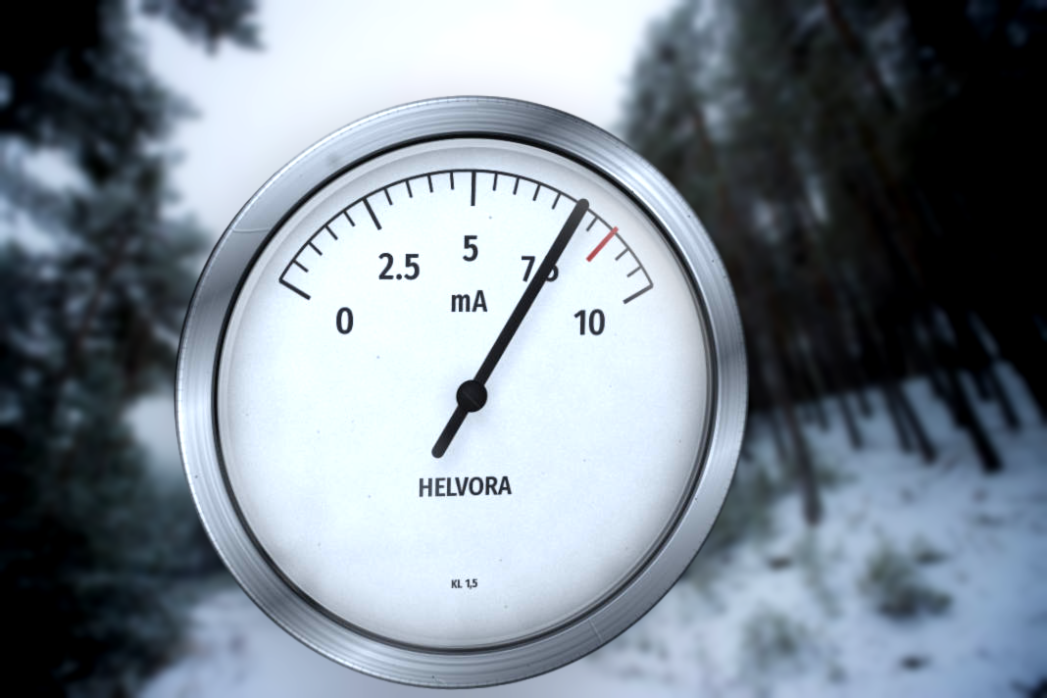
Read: {"value": 7.5, "unit": "mA"}
